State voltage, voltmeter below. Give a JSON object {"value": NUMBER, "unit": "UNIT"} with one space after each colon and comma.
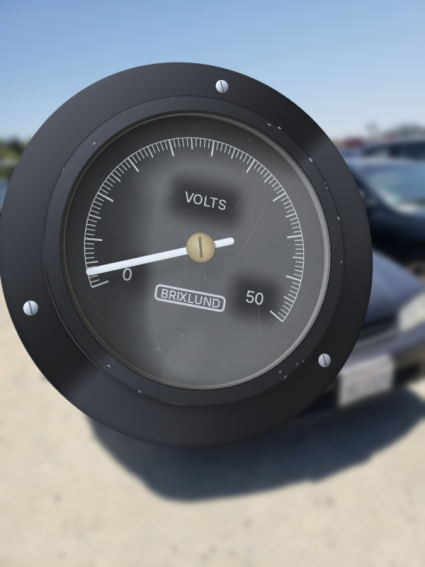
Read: {"value": 1.5, "unit": "V"}
